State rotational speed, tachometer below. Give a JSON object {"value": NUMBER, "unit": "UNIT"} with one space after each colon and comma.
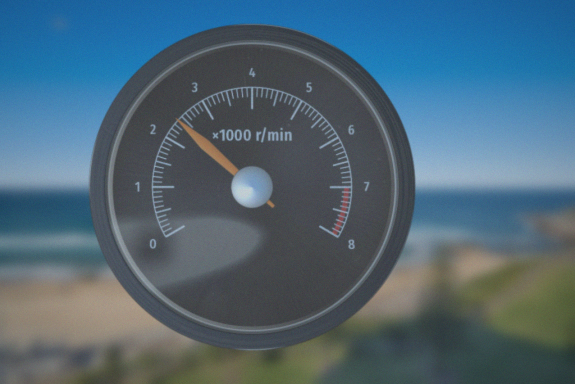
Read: {"value": 2400, "unit": "rpm"}
